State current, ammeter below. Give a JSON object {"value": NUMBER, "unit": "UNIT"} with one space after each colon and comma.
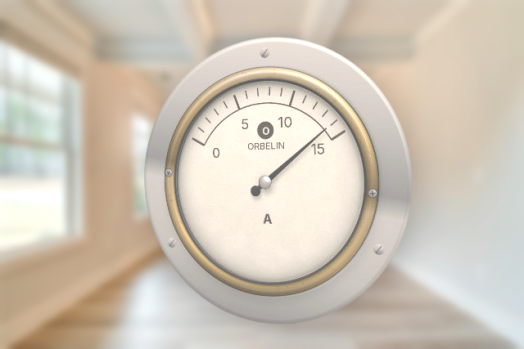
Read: {"value": 14, "unit": "A"}
